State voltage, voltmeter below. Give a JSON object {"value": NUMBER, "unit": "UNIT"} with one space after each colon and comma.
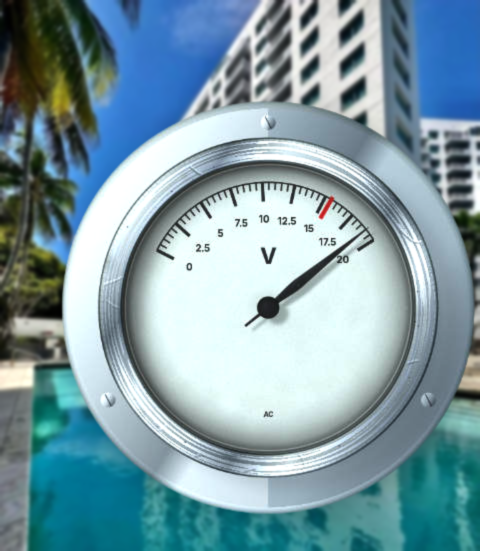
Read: {"value": 19, "unit": "V"}
